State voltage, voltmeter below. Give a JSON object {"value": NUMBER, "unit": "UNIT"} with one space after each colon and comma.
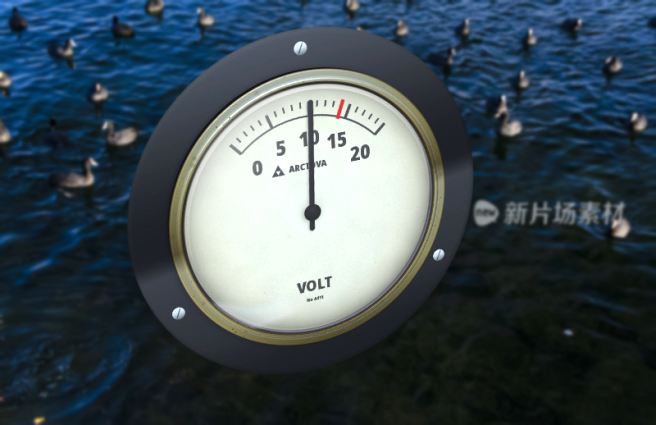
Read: {"value": 10, "unit": "V"}
